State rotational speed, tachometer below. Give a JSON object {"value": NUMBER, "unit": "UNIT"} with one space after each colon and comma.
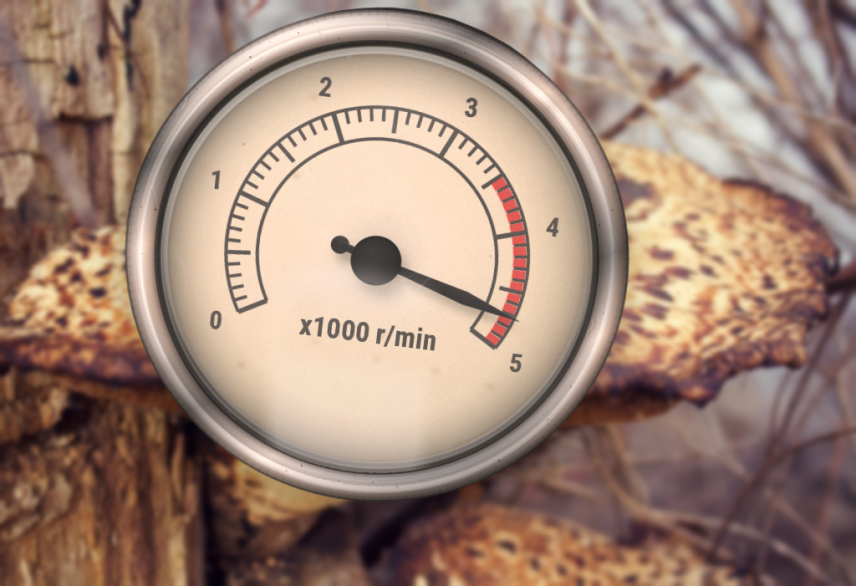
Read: {"value": 4700, "unit": "rpm"}
